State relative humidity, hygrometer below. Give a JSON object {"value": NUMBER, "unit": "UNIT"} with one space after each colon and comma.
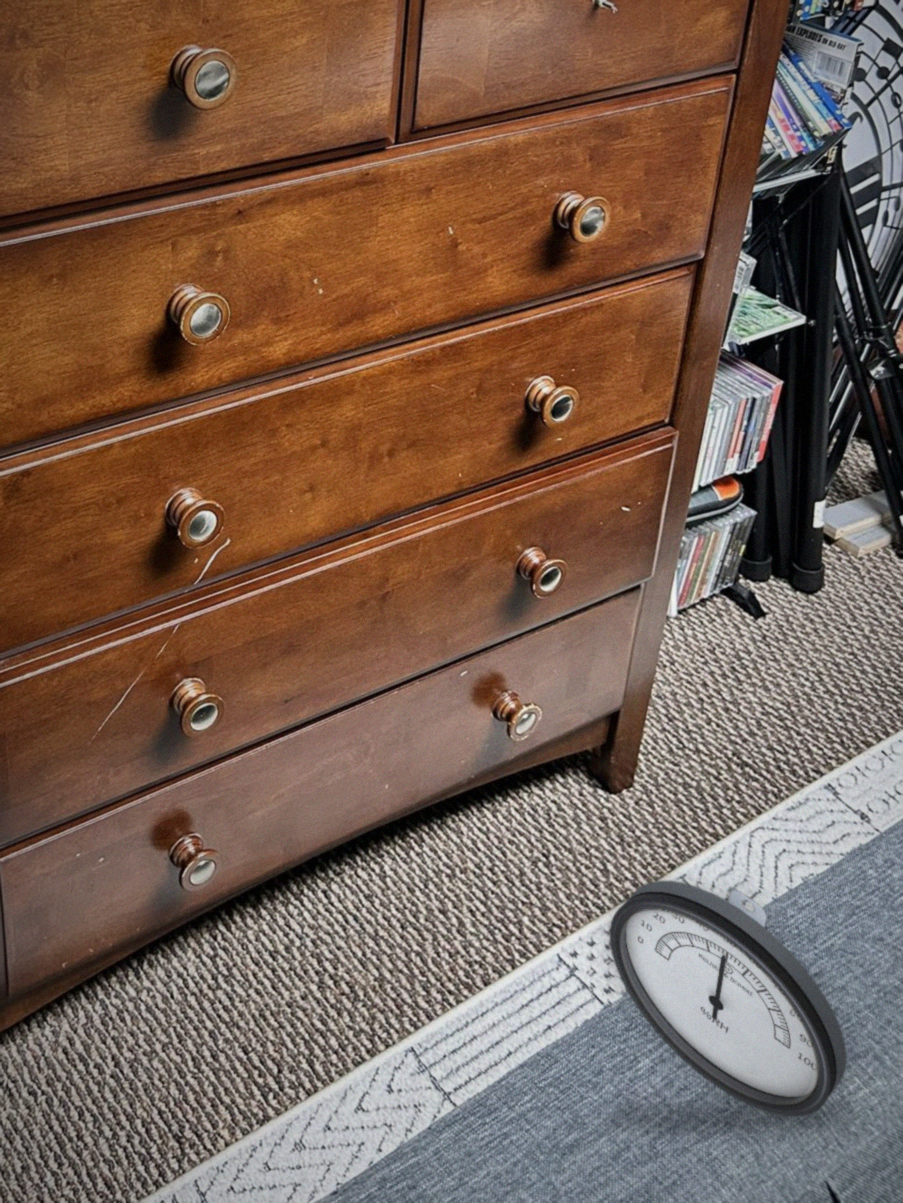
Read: {"value": 50, "unit": "%"}
